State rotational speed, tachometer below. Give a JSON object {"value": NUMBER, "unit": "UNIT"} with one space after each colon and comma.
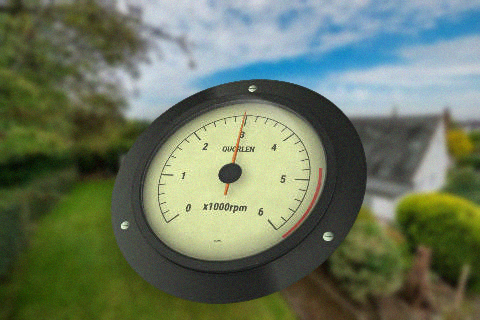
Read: {"value": 3000, "unit": "rpm"}
